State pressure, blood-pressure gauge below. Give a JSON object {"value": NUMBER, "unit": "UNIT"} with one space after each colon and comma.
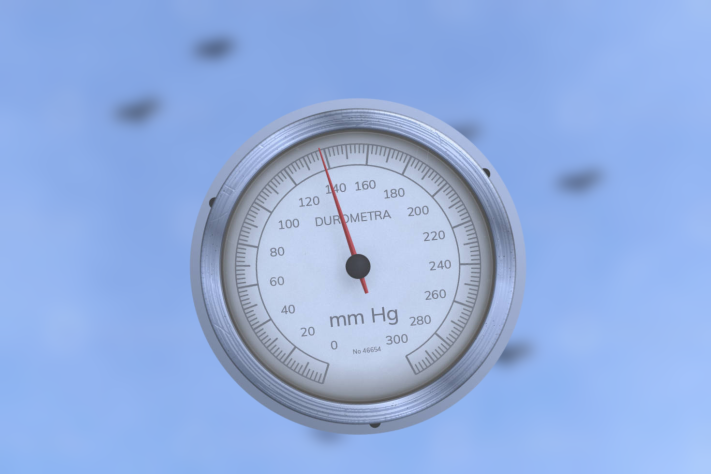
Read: {"value": 138, "unit": "mmHg"}
